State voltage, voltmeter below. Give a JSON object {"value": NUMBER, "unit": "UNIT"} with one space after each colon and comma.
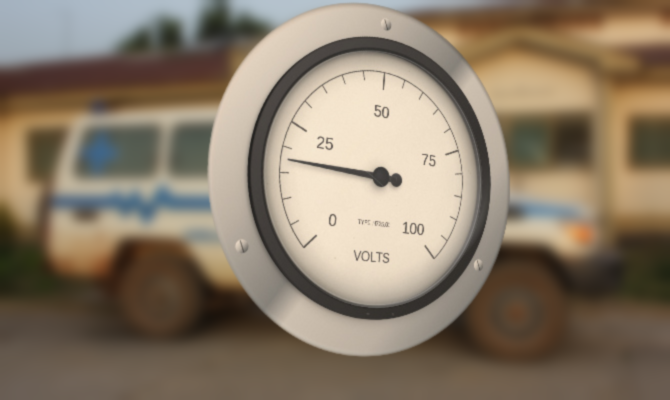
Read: {"value": 17.5, "unit": "V"}
